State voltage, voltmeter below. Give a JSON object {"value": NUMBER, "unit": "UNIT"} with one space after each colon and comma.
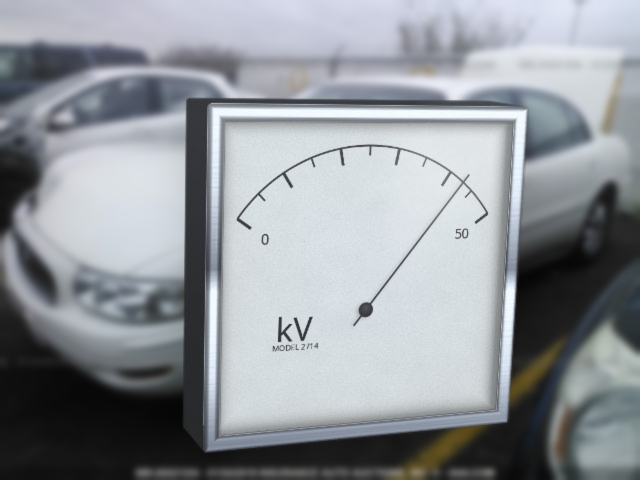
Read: {"value": 42.5, "unit": "kV"}
